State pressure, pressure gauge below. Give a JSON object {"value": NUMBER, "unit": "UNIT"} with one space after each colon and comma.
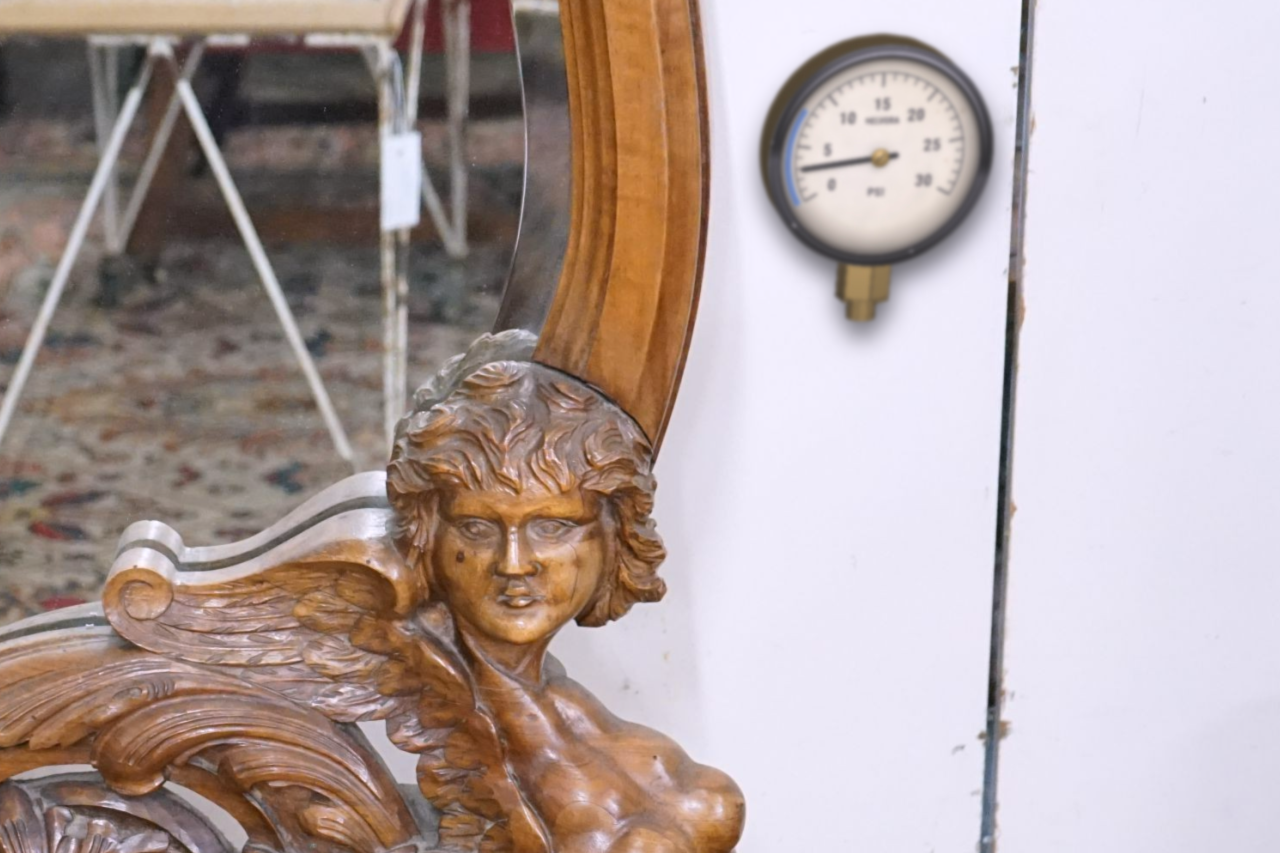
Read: {"value": 3, "unit": "psi"}
